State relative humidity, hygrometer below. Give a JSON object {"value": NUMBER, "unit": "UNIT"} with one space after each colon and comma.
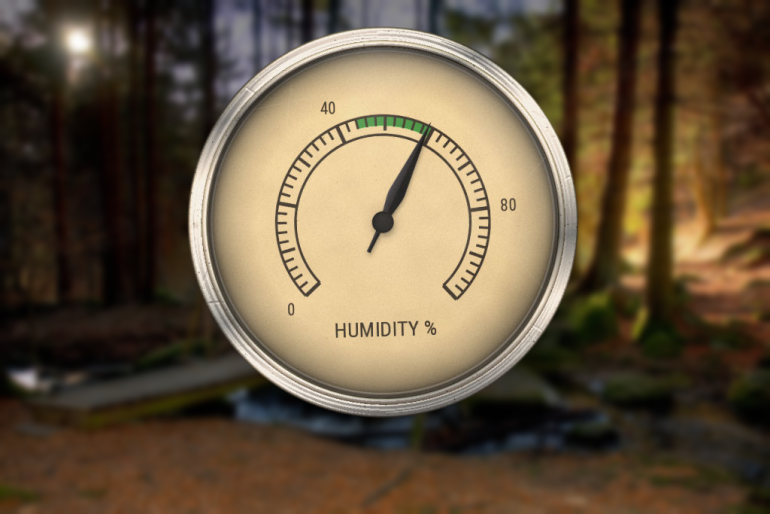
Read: {"value": 59, "unit": "%"}
